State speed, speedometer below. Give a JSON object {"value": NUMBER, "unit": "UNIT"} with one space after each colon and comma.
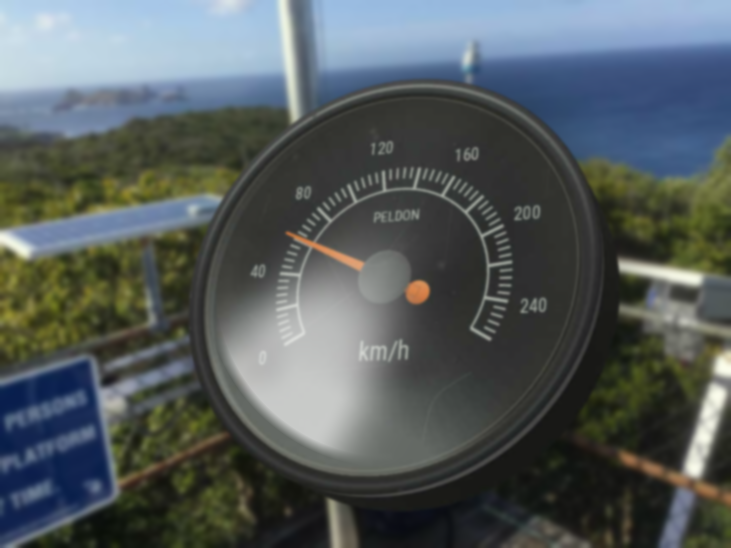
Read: {"value": 60, "unit": "km/h"}
